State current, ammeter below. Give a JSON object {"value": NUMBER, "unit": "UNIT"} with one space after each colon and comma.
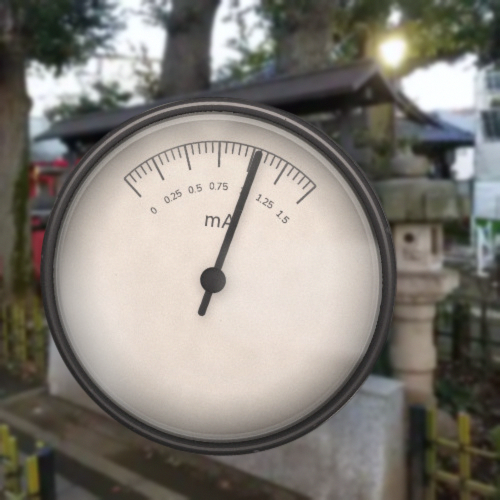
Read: {"value": 1.05, "unit": "mA"}
